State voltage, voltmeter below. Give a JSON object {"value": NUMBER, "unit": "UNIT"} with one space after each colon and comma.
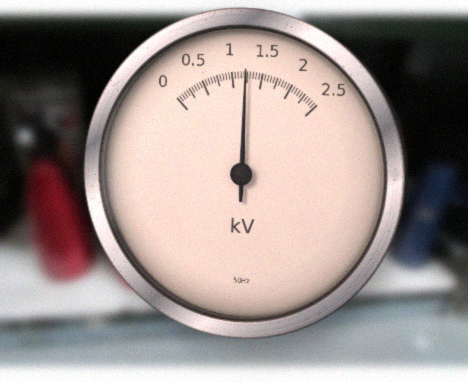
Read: {"value": 1.25, "unit": "kV"}
